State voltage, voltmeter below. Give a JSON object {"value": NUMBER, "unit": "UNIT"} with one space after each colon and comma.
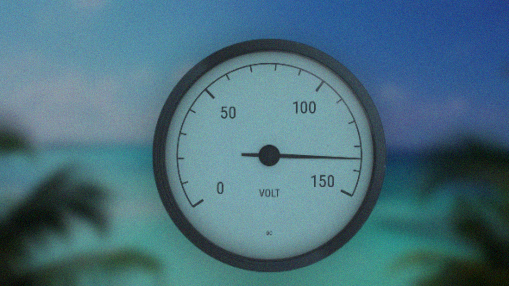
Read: {"value": 135, "unit": "V"}
